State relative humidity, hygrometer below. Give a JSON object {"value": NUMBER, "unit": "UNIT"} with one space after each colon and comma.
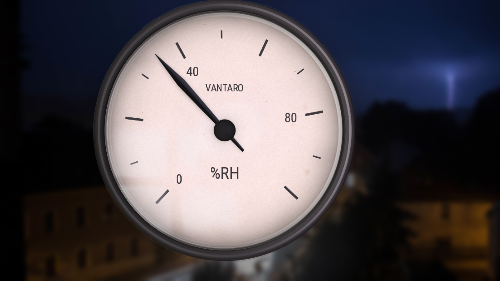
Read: {"value": 35, "unit": "%"}
